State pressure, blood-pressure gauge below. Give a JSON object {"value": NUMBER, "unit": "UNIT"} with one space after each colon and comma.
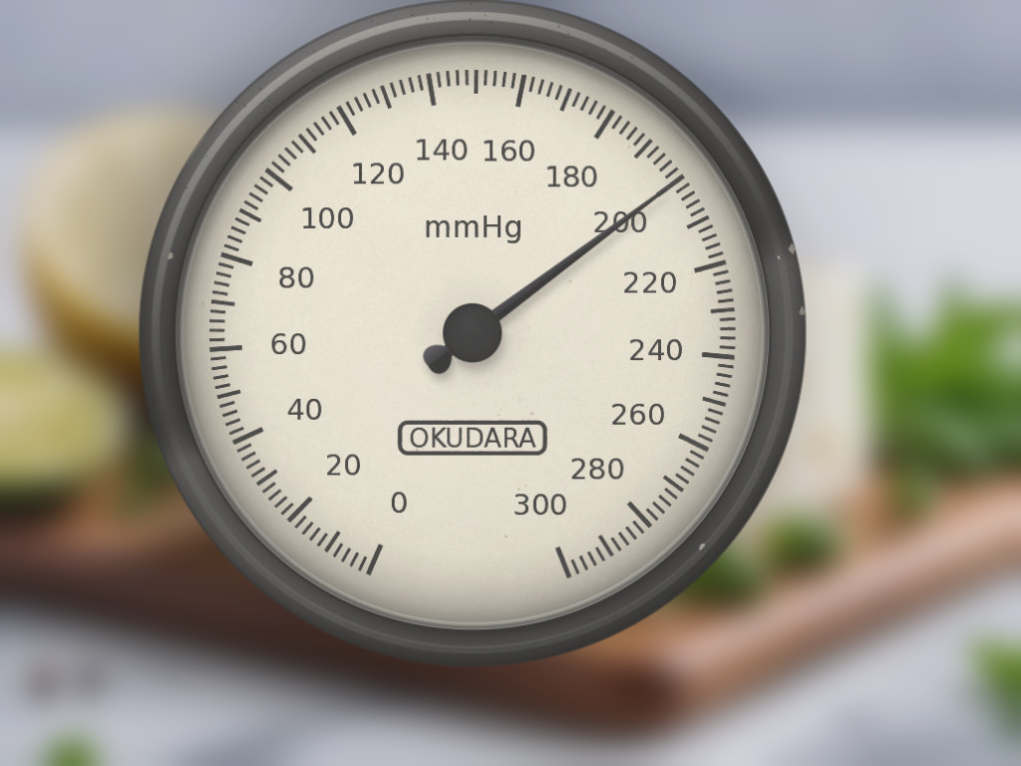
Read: {"value": 200, "unit": "mmHg"}
